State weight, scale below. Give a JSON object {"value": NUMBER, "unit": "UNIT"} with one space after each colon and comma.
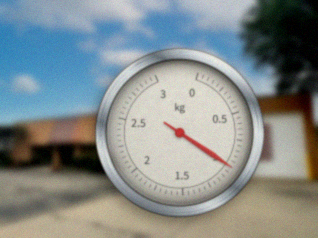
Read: {"value": 1, "unit": "kg"}
